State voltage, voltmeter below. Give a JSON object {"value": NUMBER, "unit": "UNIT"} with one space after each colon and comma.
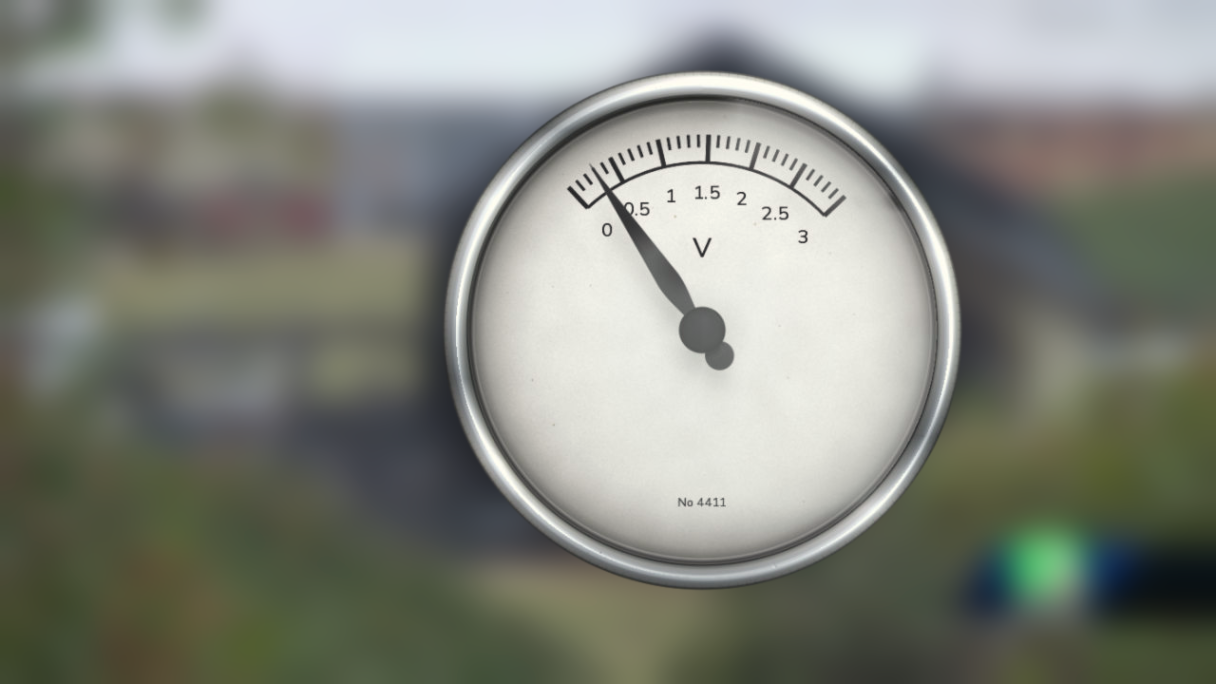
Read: {"value": 0.3, "unit": "V"}
